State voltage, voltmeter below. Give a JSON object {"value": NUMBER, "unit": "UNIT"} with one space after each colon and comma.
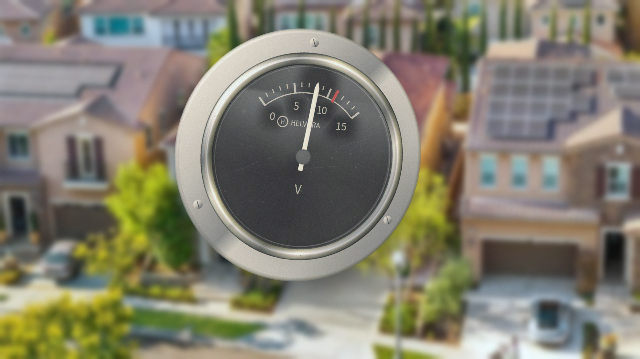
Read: {"value": 8, "unit": "V"}
